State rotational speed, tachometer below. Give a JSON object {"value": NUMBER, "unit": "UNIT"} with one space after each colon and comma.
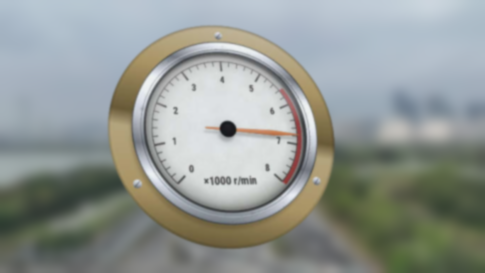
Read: {"value": 6800, "unit": "rpm"}
